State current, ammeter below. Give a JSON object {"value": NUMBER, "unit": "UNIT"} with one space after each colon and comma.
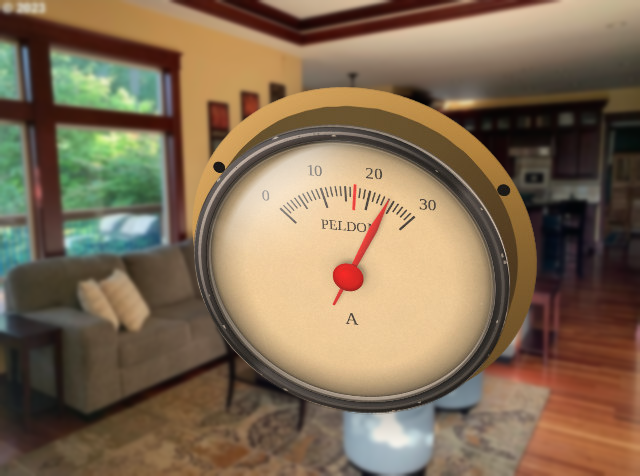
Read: {"value": 24, "unit": "A"}
